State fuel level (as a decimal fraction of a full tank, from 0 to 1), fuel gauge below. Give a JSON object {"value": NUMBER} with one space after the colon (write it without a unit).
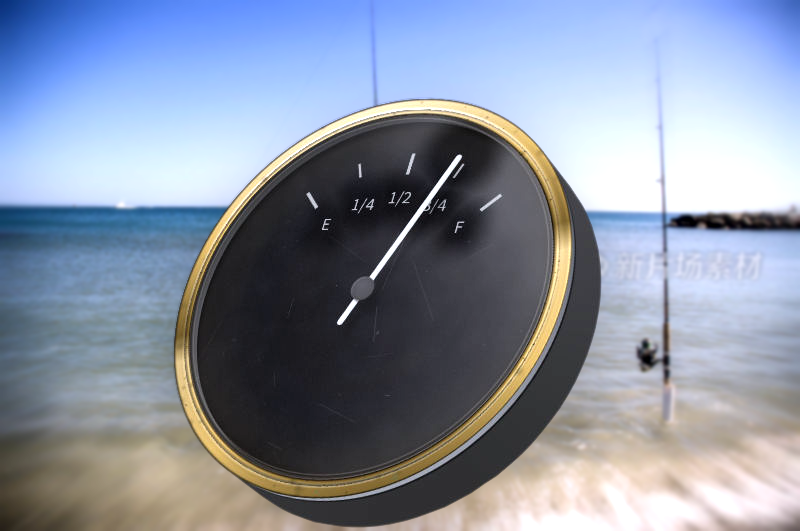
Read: {"value": 0.75}
